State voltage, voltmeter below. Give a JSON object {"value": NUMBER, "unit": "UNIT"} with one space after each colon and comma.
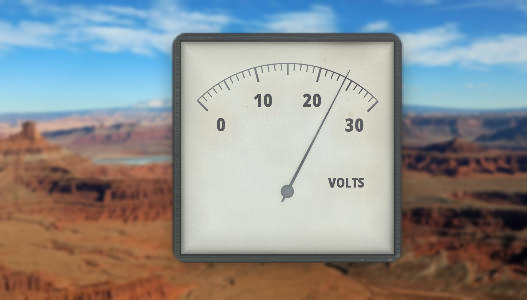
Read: {"value": 24, "unit": "V"}
